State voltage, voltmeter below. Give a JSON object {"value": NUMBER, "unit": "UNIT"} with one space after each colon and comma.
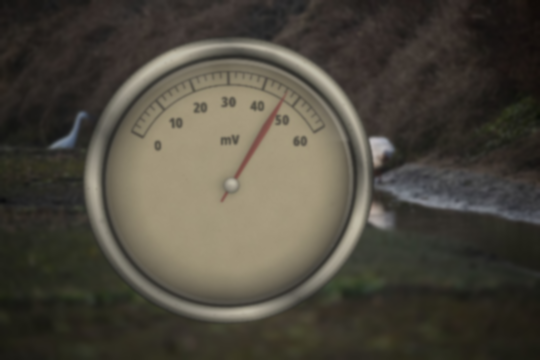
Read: {"value": 46, "unit": "mV"}
